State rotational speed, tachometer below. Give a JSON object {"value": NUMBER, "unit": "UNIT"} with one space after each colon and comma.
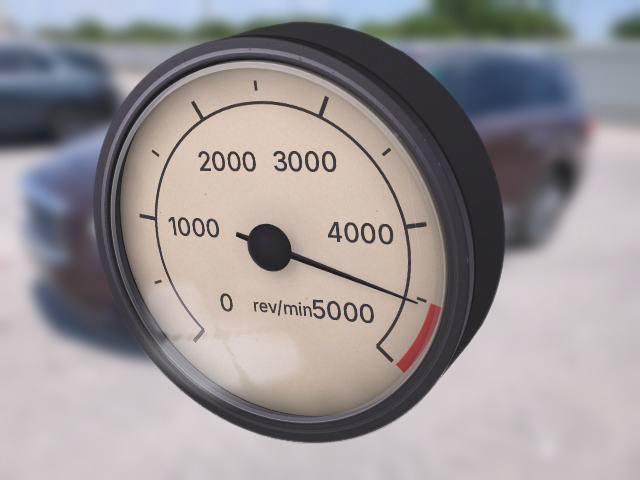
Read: {"value": 4500, "unit": "rpm"}
